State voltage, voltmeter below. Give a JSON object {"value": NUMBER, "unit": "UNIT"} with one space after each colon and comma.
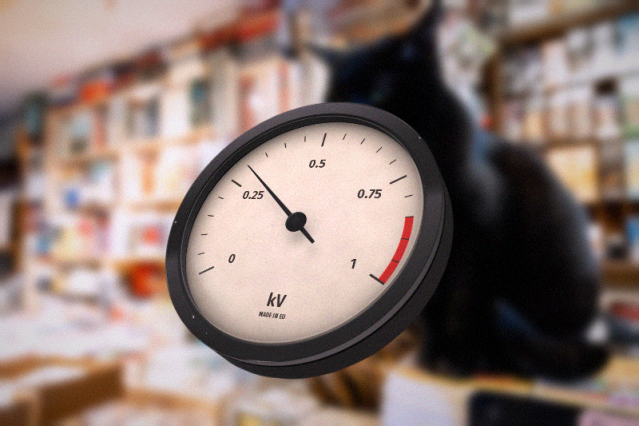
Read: {"value": 0.3, "unit": "kV"}
